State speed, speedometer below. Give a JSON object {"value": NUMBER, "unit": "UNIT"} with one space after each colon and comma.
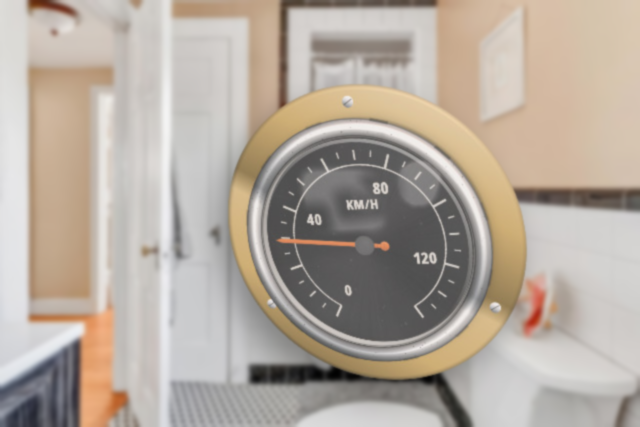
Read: {"value": 30, "unit": "km/h"}
